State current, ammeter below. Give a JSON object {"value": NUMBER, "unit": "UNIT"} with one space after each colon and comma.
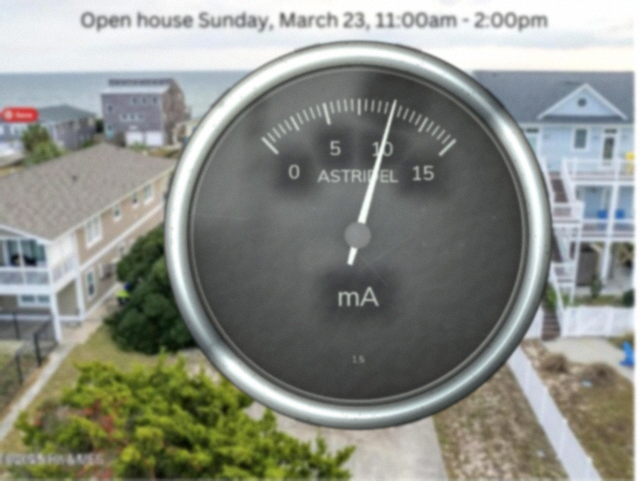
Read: {"value": 10, "unit": "mA"}
